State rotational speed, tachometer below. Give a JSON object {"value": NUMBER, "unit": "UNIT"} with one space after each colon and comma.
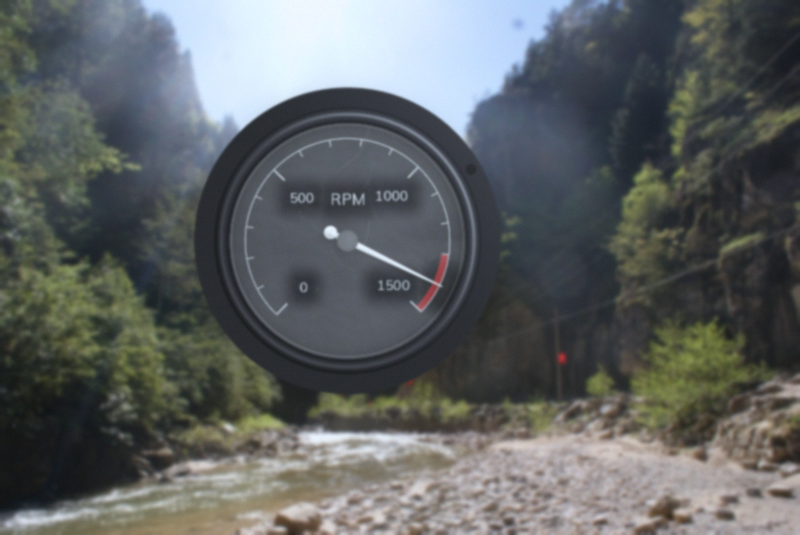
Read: {"value": 1400, "unit": "rpm"}
